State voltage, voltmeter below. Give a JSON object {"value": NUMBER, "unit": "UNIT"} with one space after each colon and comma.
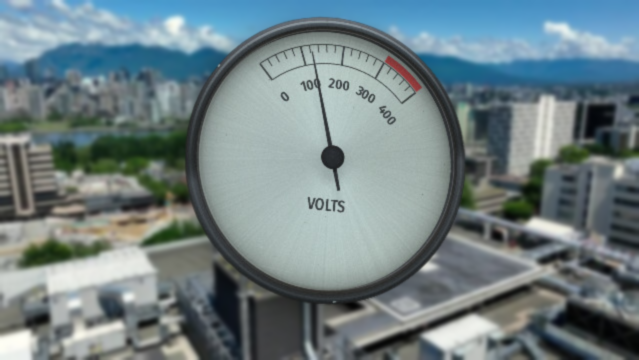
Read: {"value": 120, "unit": "V"}
